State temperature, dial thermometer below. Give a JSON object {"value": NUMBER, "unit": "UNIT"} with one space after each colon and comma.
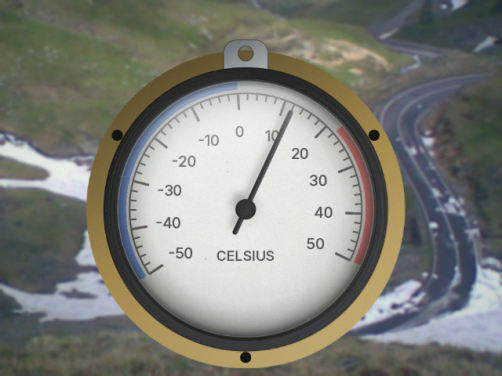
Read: {"value": 12, "unit": "°C"}
